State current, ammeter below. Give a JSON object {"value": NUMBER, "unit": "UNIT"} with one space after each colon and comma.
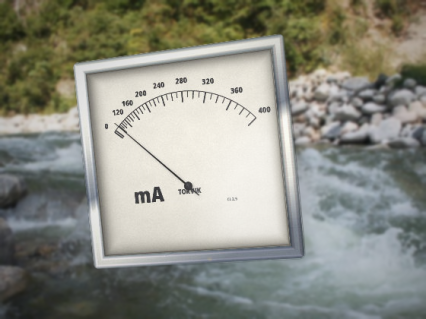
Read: {"value": 80, "unit": "mA"}
